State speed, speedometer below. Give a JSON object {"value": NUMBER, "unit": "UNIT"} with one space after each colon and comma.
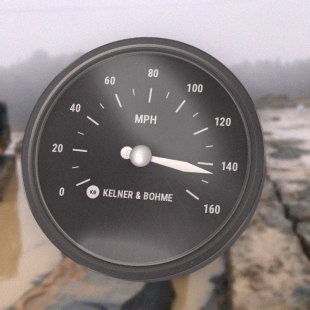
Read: {"value": 145, "unit": "mph"}
